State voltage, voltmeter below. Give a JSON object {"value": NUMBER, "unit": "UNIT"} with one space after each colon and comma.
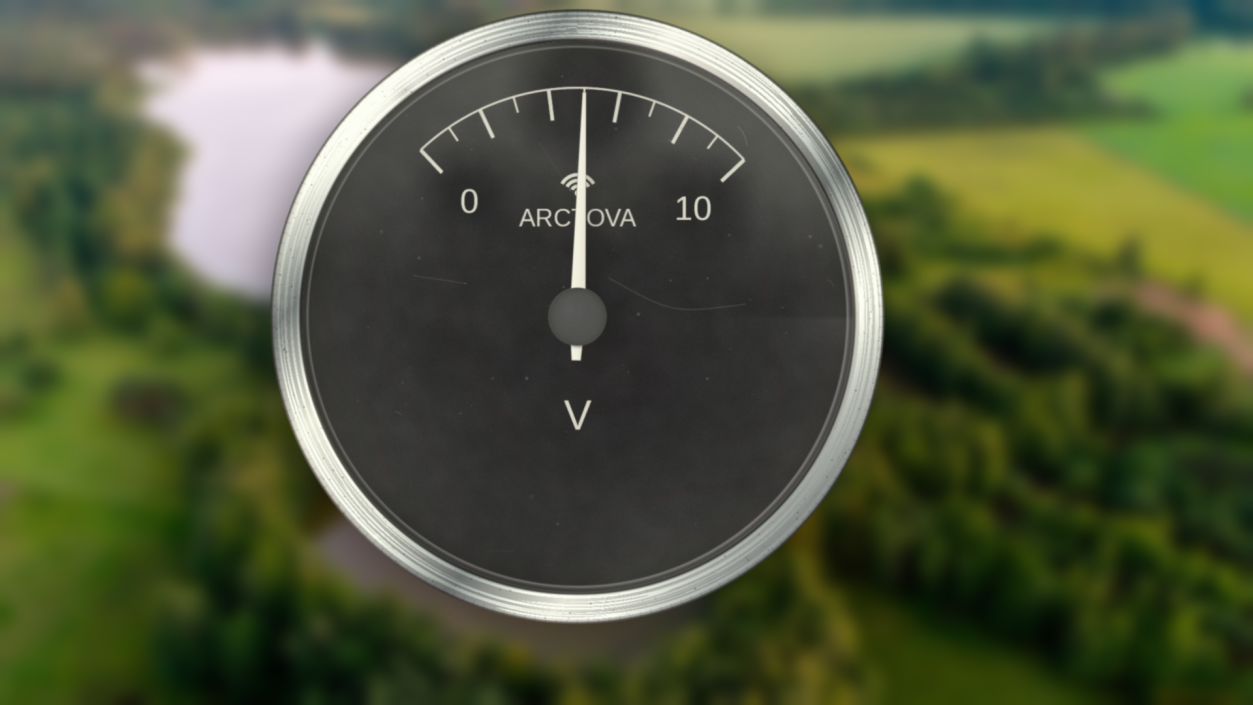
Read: {"value": 5, "unit": "V"}
